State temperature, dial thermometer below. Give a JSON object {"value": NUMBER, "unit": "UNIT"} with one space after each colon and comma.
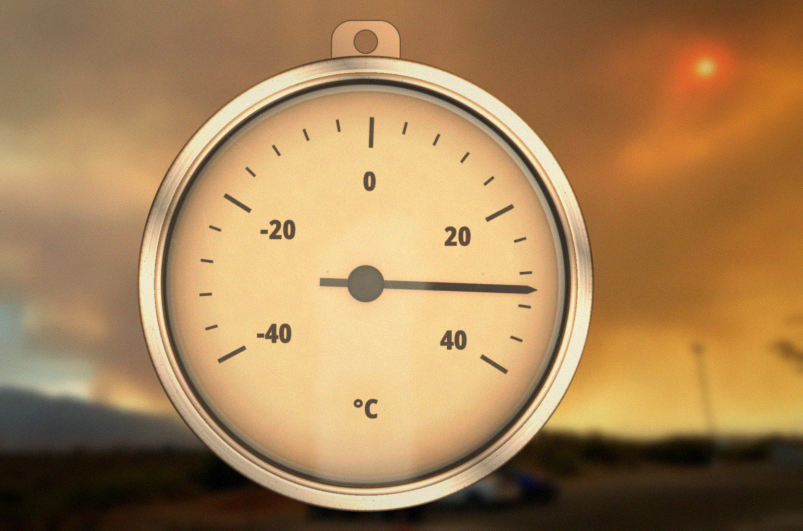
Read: {"value": 30, "unit": "°C"}
